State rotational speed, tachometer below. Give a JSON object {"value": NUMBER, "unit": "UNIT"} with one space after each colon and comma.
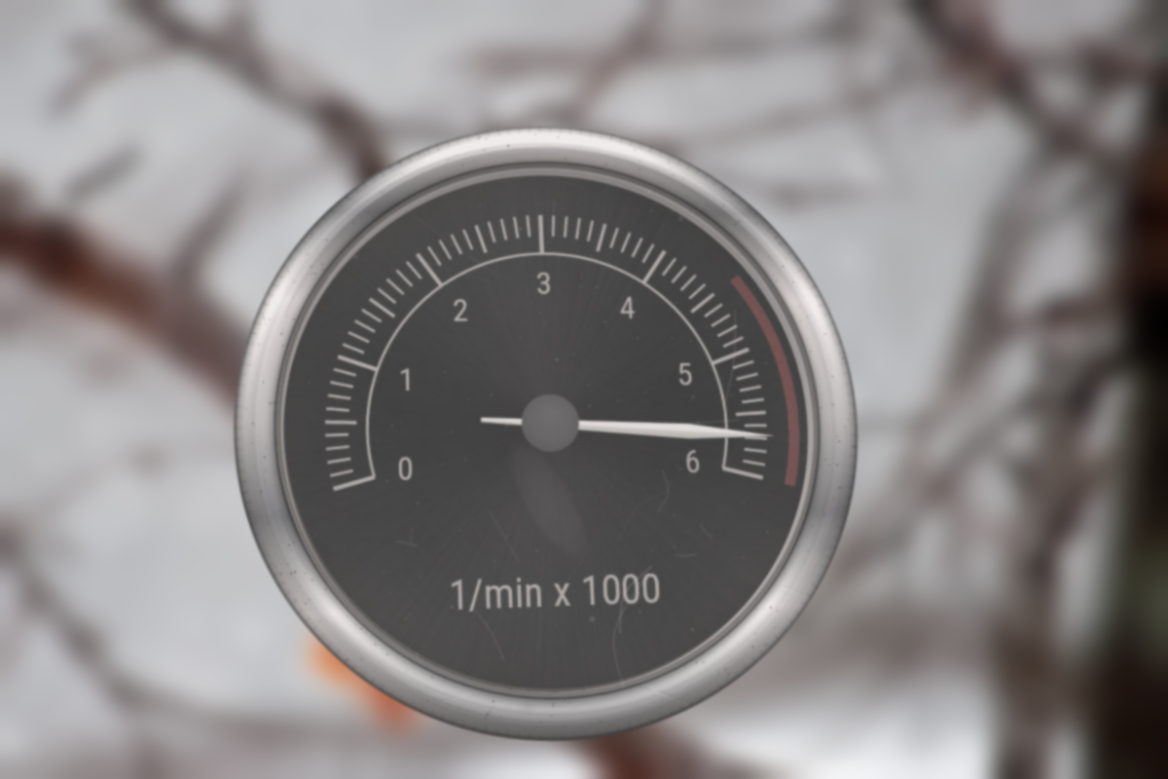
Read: {"value": 5700, "unit": "rpm"}
